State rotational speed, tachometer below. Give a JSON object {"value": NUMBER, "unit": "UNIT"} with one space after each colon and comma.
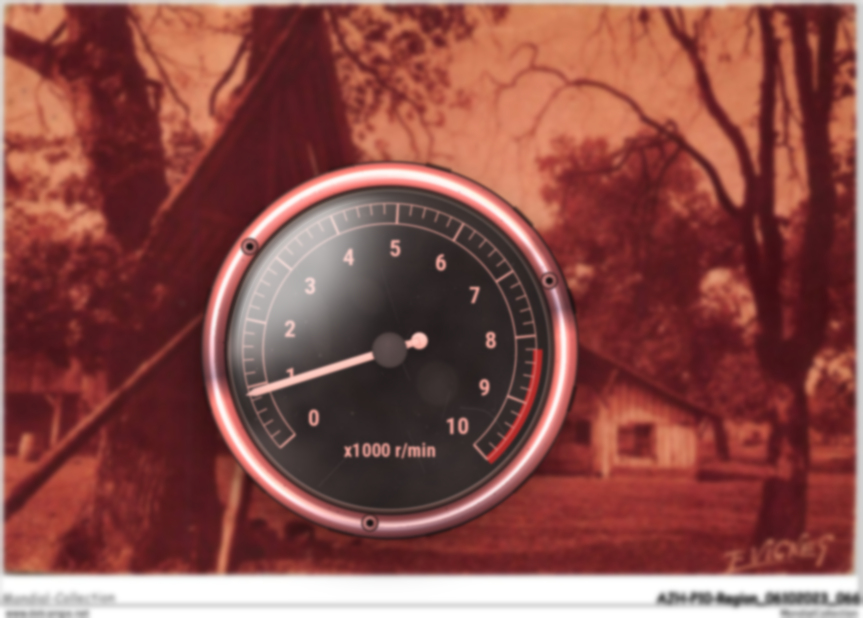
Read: {"value": 900, "unit": "rpm"}
